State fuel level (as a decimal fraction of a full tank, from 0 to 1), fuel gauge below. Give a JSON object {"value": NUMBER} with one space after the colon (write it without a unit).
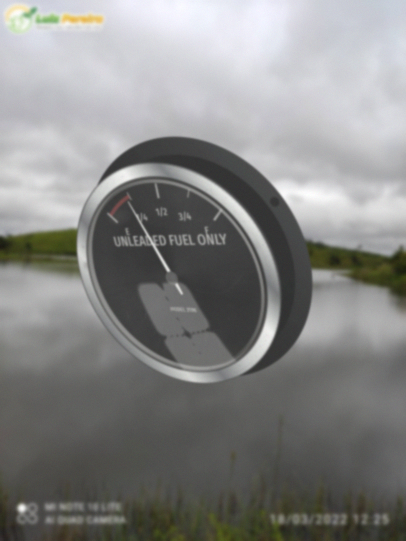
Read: {"value": 0.25}
